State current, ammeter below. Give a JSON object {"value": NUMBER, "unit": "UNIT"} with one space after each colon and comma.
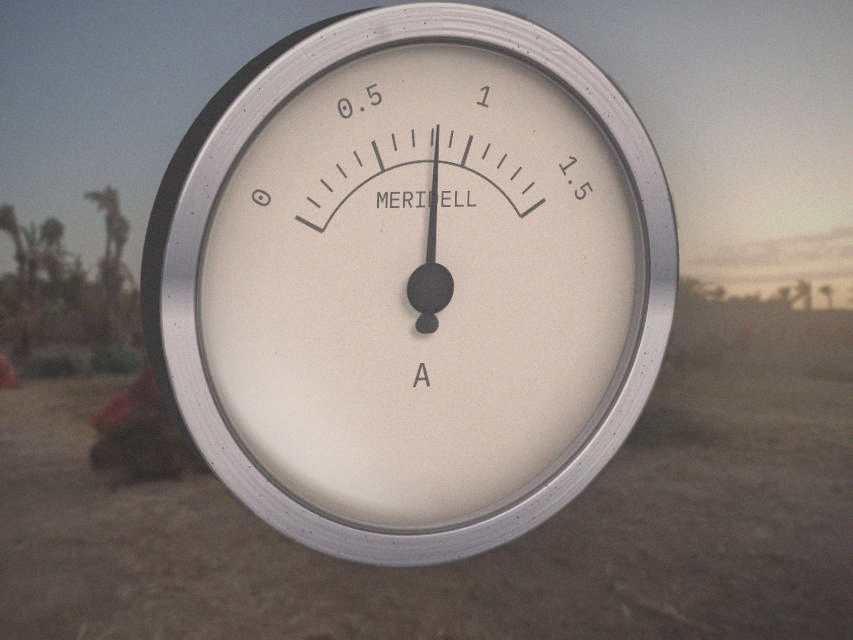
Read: {"value": 0.8, "unit": "A"}
